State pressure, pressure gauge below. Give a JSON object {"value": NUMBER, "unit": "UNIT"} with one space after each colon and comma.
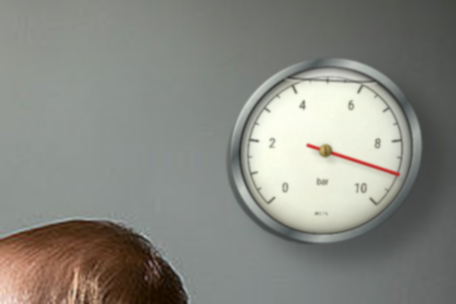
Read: {"value": 9, "unit": "bar"}
